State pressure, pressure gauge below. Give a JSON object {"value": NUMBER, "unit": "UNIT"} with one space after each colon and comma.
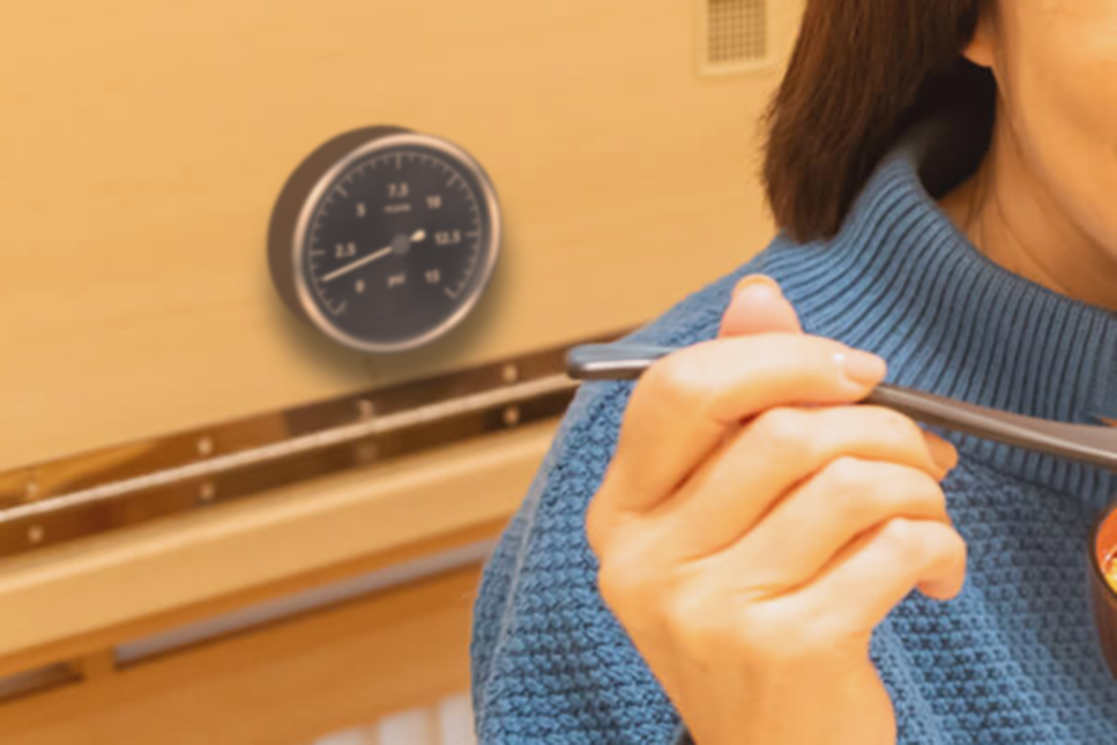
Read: {"value": 1.5, "unit": "psi"}
